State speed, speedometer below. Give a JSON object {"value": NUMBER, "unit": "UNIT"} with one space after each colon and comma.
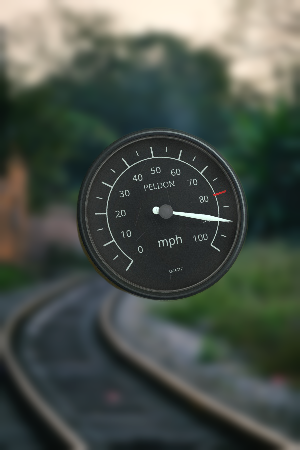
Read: {"value": 90, "unit": "mph"}
